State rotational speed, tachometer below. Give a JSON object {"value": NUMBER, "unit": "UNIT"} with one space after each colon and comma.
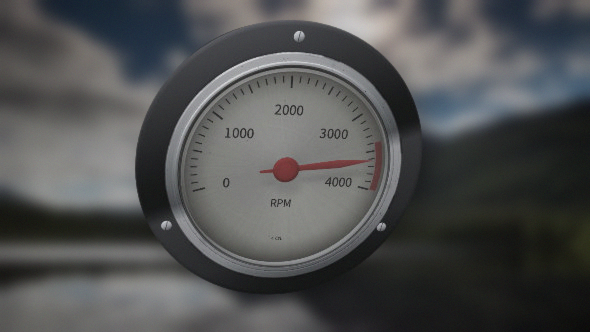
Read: {"value": 3600, "unit": "rpm"}
